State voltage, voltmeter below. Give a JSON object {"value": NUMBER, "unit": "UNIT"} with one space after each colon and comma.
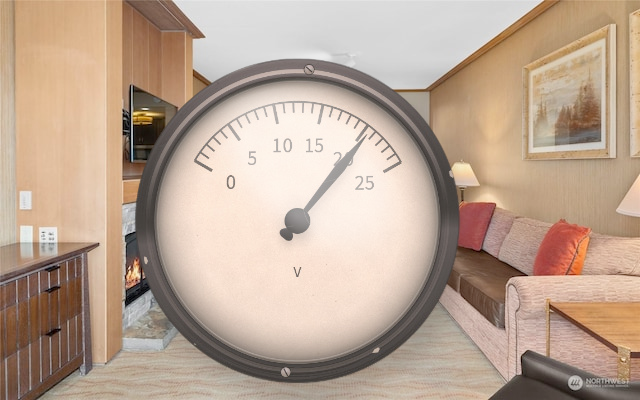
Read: {"value": 20.5, "unit": "V"}
